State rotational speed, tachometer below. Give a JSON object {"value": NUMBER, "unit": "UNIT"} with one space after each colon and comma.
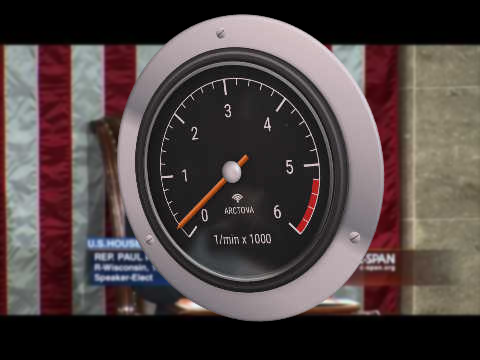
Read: {"value": 200, "unit": "rpm"}
